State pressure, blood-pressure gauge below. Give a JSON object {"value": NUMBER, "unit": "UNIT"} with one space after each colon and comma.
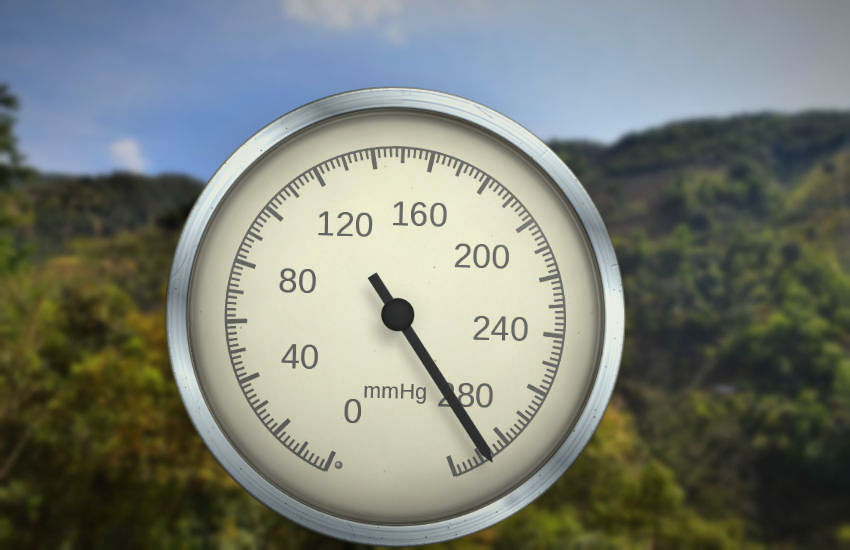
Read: {"value": 288, "unit": "mmHg"}
